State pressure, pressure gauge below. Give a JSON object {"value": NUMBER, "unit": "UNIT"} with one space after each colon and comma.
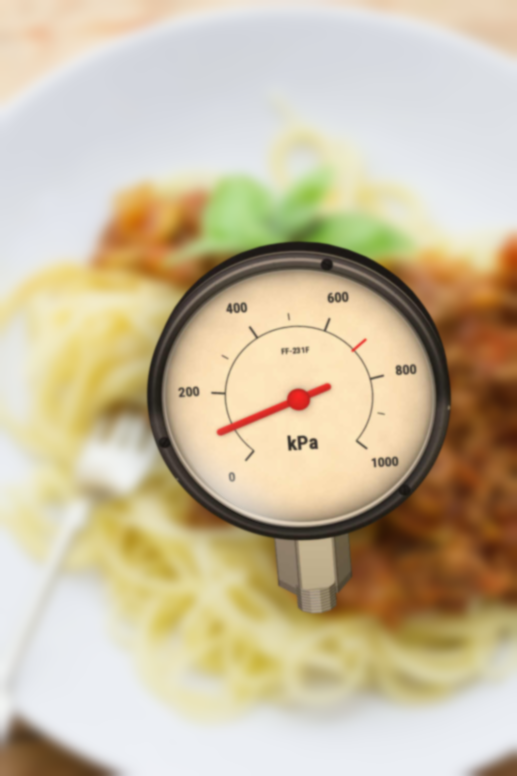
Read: {"value": 100, "unit": "kPa"}
